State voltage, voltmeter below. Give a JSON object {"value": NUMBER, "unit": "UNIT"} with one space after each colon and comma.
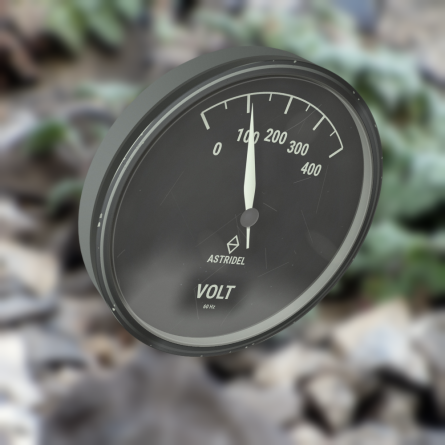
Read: {"value": 100, "unit": "V"}
